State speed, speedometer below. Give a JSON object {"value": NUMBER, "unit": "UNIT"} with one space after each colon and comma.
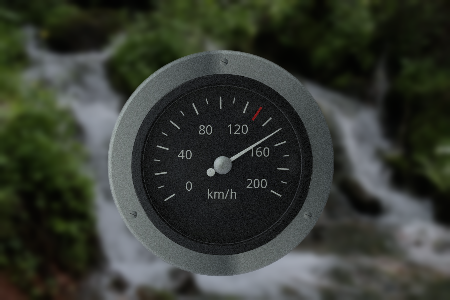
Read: {"value": 150, "unit": "km/h"}
